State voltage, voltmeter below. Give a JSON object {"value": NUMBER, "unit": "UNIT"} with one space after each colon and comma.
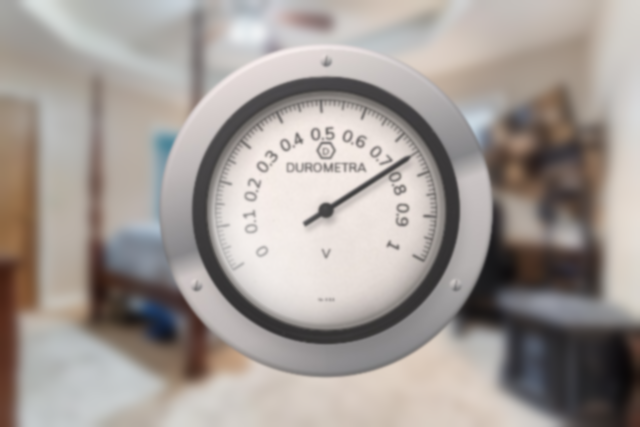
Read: {"value": 0.75, "unit": "V"}
